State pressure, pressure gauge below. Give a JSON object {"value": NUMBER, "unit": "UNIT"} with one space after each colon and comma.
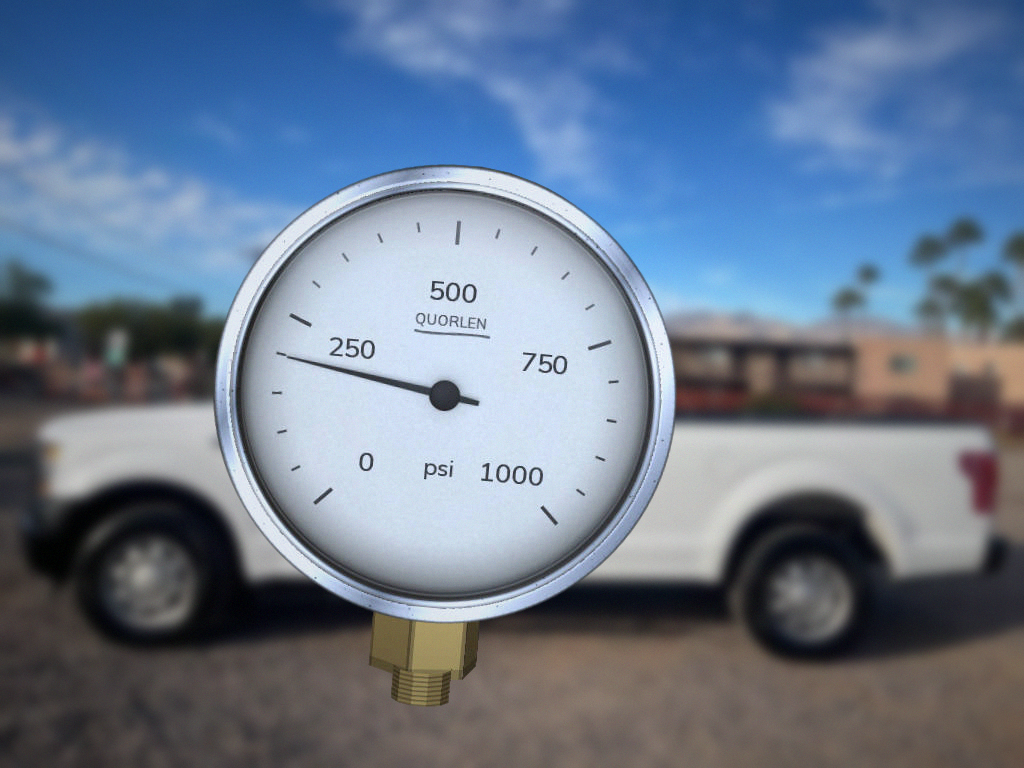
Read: {"value": 200, "unit": "psi"}
